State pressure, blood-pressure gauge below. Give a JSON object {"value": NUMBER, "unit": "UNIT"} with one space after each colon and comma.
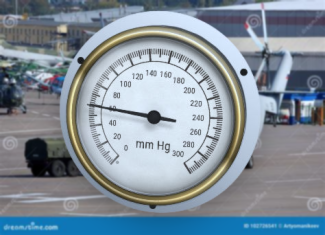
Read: {"value": 60, "unit": "mmHg"}
